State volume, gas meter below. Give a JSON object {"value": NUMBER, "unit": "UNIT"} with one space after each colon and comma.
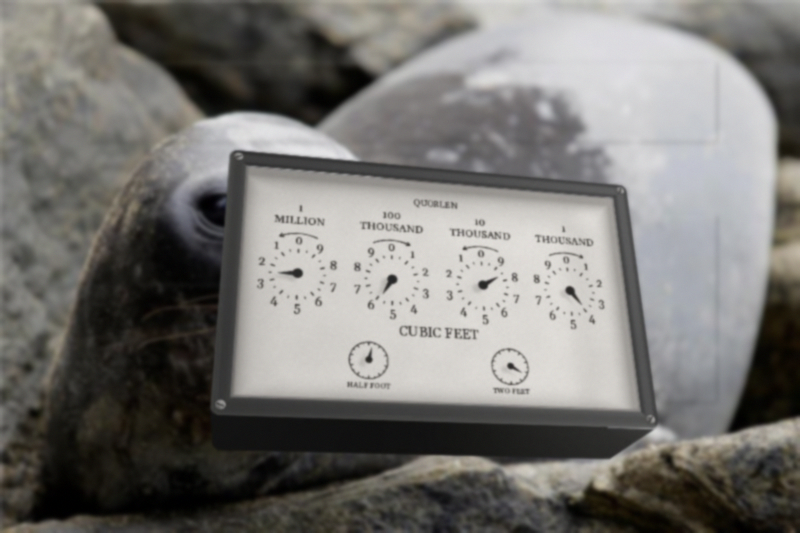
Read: {"value": 258400, "unit": "ft³"}
